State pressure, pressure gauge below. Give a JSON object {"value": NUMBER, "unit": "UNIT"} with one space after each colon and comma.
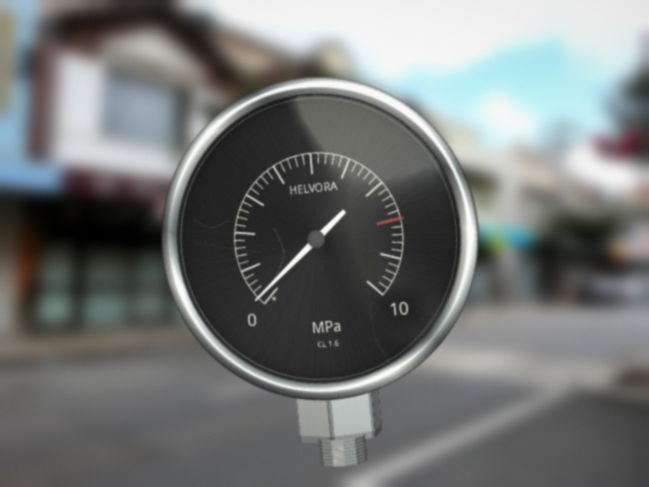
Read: {"value": 0.2, "unit": "MPa"}
